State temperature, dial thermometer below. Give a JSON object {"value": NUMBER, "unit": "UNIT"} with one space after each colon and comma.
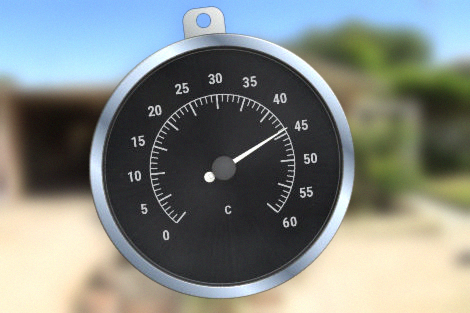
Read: {"value": 44, "unit": "°C"}
